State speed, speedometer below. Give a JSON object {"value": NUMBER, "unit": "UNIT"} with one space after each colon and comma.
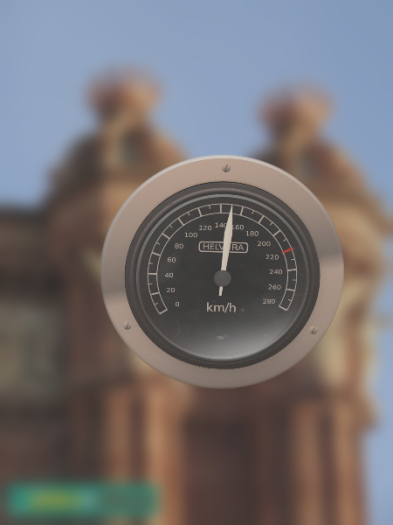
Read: {"value": 150, "unit": "km/h"}
